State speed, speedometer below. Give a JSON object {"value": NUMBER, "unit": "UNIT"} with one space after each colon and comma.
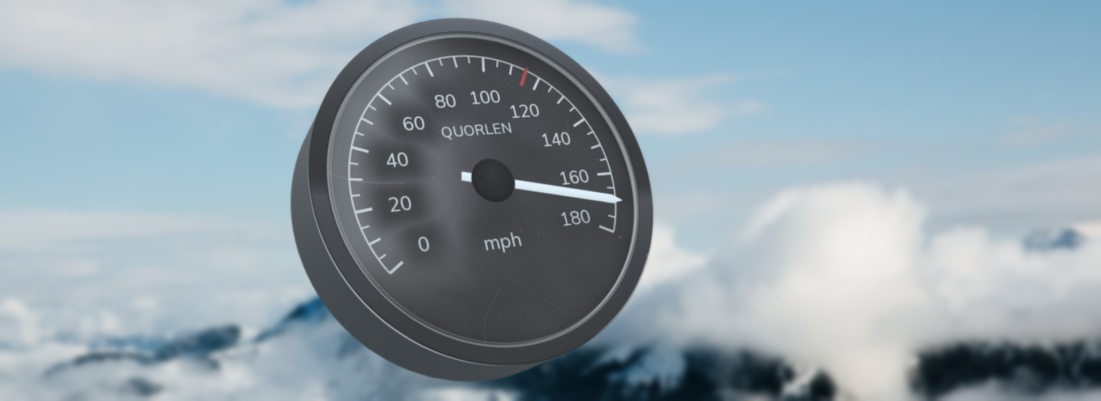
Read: {"value": 170, "unit": "mph"}
